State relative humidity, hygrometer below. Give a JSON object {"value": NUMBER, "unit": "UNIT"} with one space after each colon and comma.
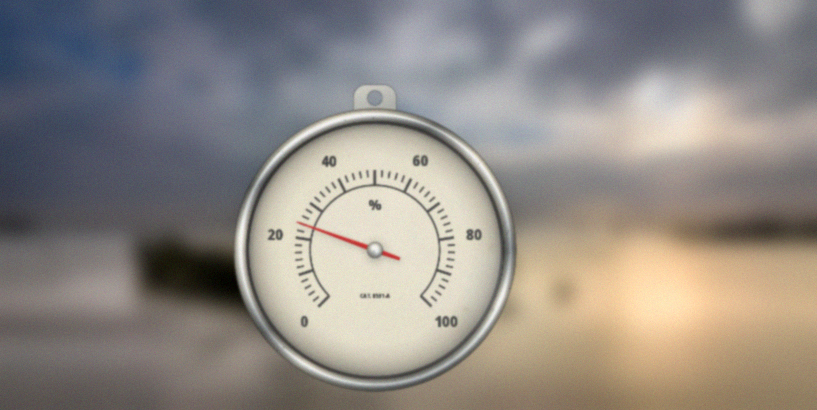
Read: {"value": 24, "unit": "%"}
